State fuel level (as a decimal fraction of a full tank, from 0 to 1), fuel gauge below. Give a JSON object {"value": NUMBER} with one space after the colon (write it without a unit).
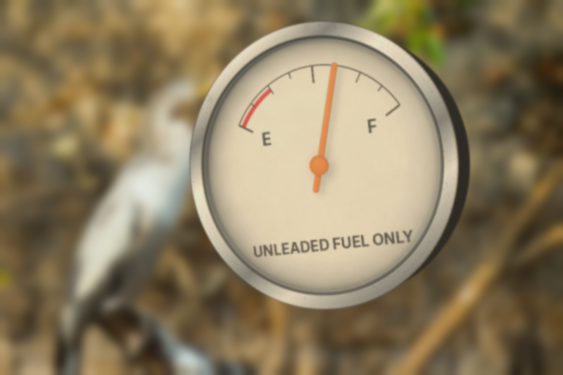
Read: {"value": 0.625}
